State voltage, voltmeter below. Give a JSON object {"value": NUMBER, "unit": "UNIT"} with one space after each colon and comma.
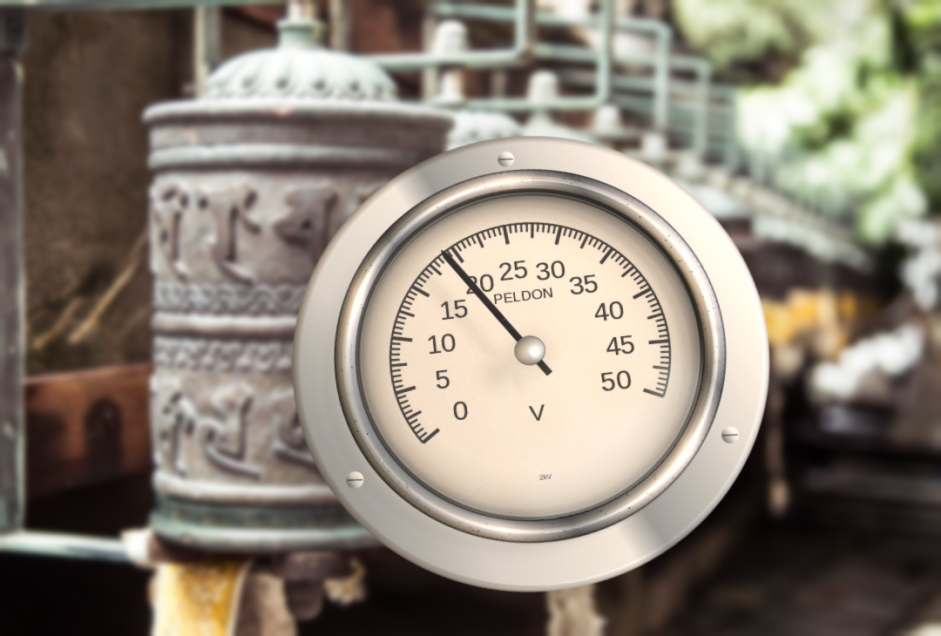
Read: {"value": 19, "unit": "V"}
